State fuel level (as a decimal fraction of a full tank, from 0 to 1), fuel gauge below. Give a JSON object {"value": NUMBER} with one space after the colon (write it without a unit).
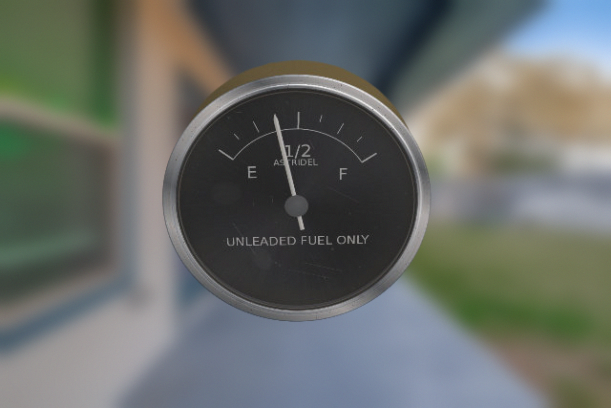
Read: {"value": 0.375}
